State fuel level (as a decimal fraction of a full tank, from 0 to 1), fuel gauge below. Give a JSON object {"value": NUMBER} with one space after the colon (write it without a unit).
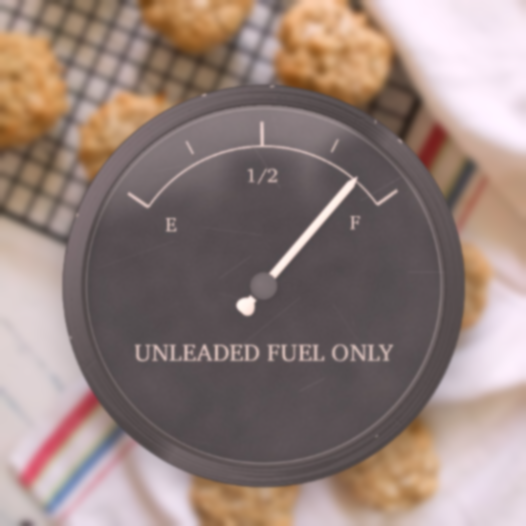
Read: {"value": 0.875}
